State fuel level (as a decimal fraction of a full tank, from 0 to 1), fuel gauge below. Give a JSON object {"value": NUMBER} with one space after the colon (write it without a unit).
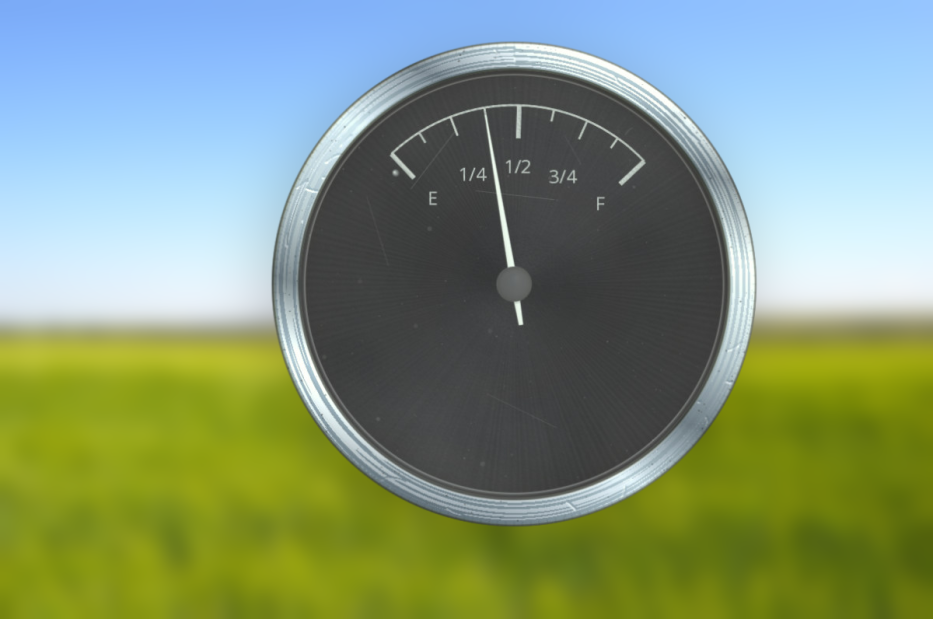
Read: {"value": 0.375}
